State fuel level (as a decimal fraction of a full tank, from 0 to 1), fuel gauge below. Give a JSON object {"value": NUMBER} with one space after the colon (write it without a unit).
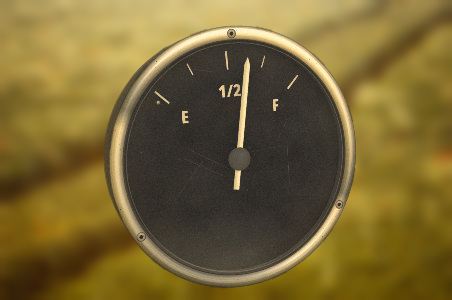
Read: {"value": 0.625}
